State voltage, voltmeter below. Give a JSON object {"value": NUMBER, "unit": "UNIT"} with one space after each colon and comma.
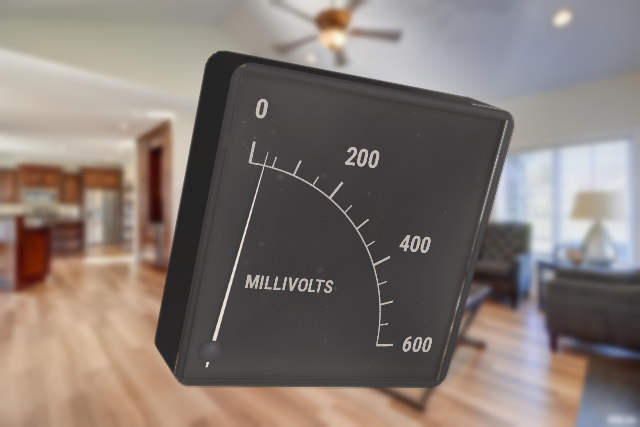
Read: {"value": 25, "unit": "mV"}
